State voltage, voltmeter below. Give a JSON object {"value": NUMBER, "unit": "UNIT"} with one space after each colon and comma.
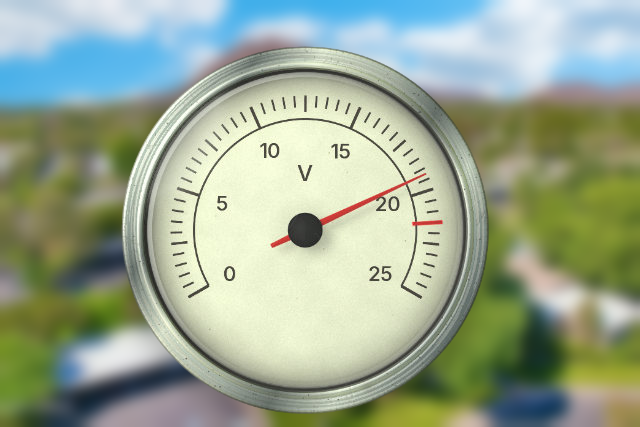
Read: {"value": 19.25, "unit": "V"}
